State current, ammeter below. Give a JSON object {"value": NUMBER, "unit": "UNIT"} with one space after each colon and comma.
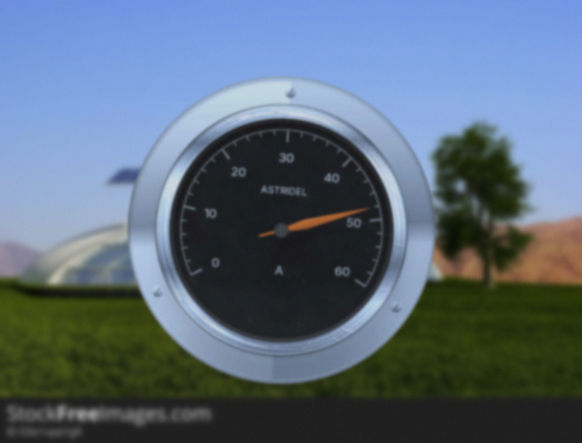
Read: {"value": 48, "unit": "A"}
